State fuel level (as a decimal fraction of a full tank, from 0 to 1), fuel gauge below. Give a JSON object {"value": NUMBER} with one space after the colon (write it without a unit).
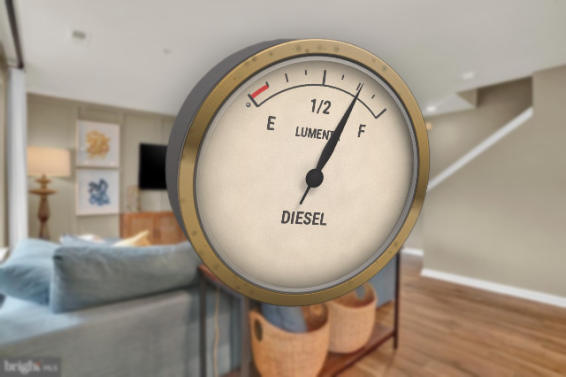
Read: {"value": 0.75}
